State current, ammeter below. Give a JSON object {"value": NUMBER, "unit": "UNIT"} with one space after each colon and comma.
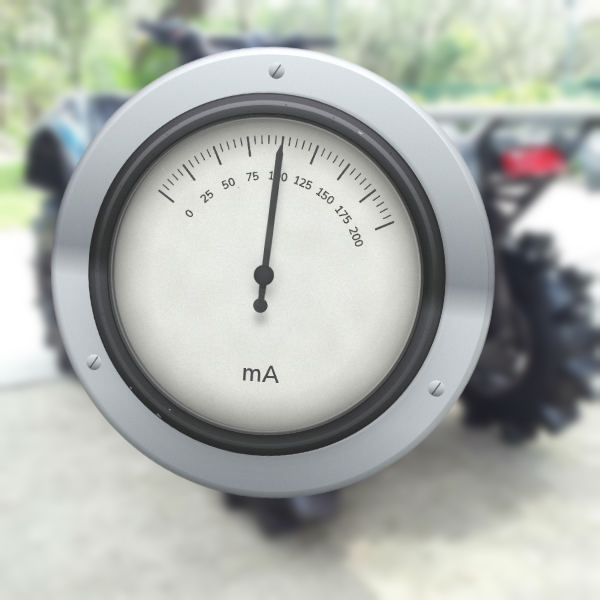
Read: {"value": 100, "unit": "mA"}
